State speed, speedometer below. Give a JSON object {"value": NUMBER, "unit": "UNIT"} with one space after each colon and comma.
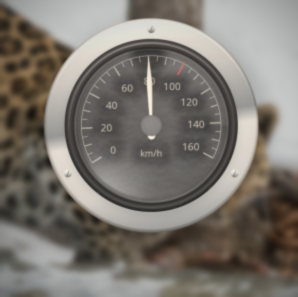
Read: {"value": 80, "unit": "km/h"}
